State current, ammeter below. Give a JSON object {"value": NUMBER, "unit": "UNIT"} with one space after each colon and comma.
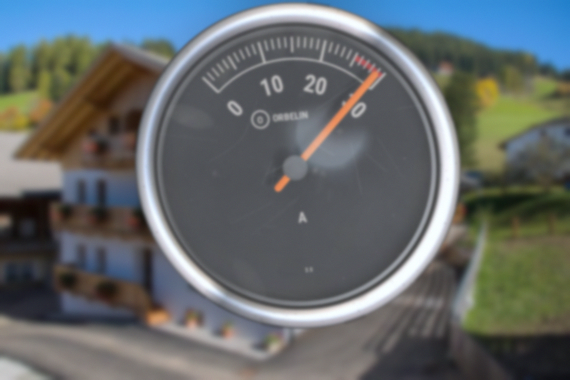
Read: {"value": 29, "unit": "A"}
